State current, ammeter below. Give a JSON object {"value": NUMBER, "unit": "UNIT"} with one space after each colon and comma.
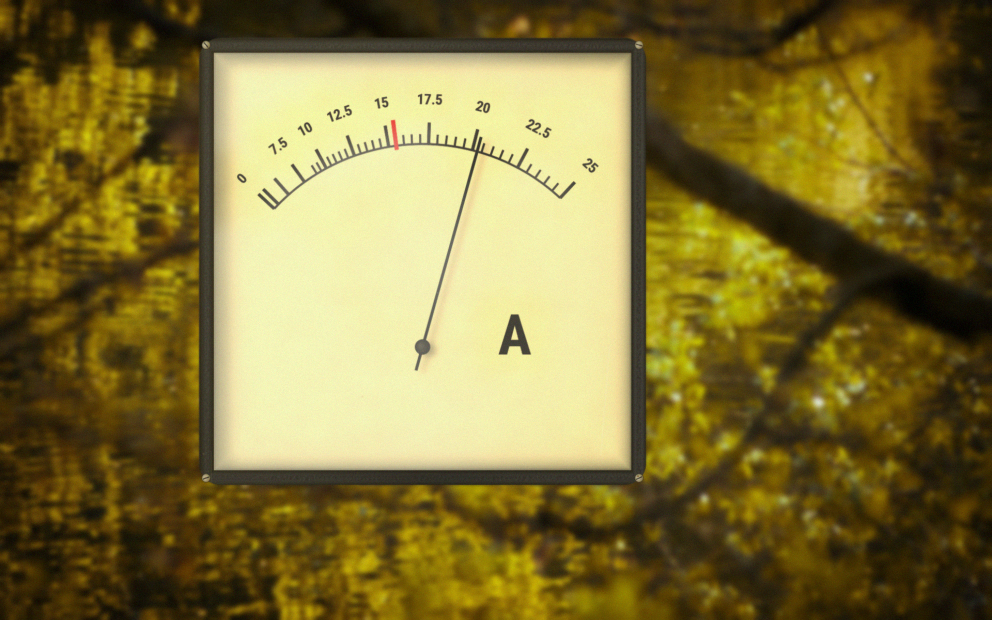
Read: {"value": 20.25, "unit": "A"}
